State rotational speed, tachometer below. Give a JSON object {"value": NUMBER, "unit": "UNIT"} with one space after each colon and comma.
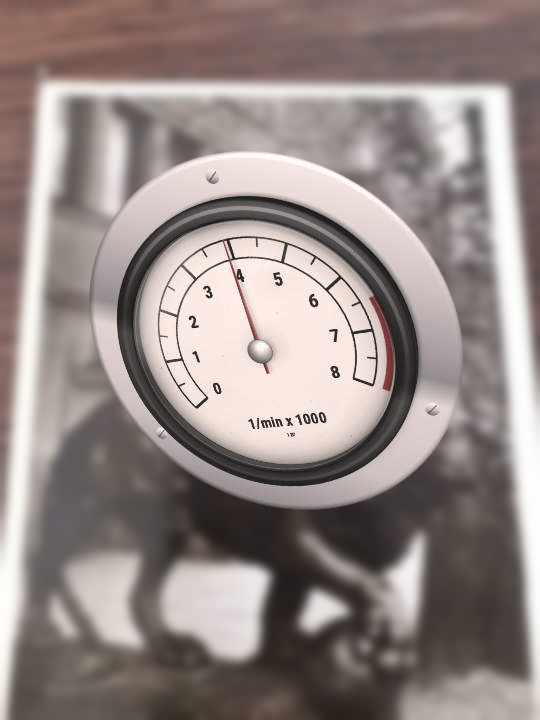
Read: {"value": 4000, "unit": "rpm"}
